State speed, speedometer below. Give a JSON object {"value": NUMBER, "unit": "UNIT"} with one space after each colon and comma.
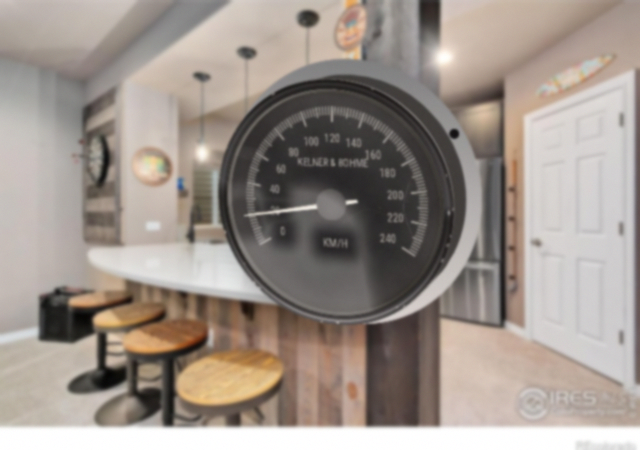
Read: {"value": 20, "unit": "km/h"}
